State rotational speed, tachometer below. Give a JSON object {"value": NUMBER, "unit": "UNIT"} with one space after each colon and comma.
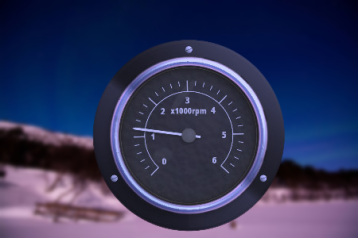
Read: {"value": 1200, "unit": "rpm"}
